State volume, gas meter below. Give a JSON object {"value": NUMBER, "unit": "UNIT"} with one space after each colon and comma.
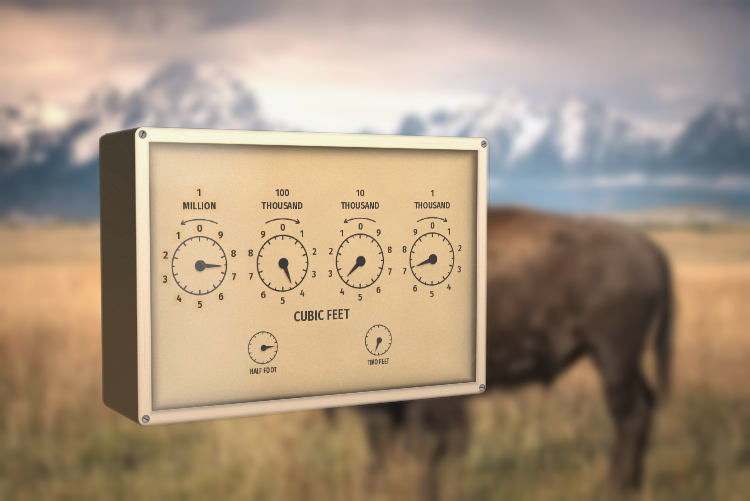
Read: {"value": 743700, "unit": "ft³"}
